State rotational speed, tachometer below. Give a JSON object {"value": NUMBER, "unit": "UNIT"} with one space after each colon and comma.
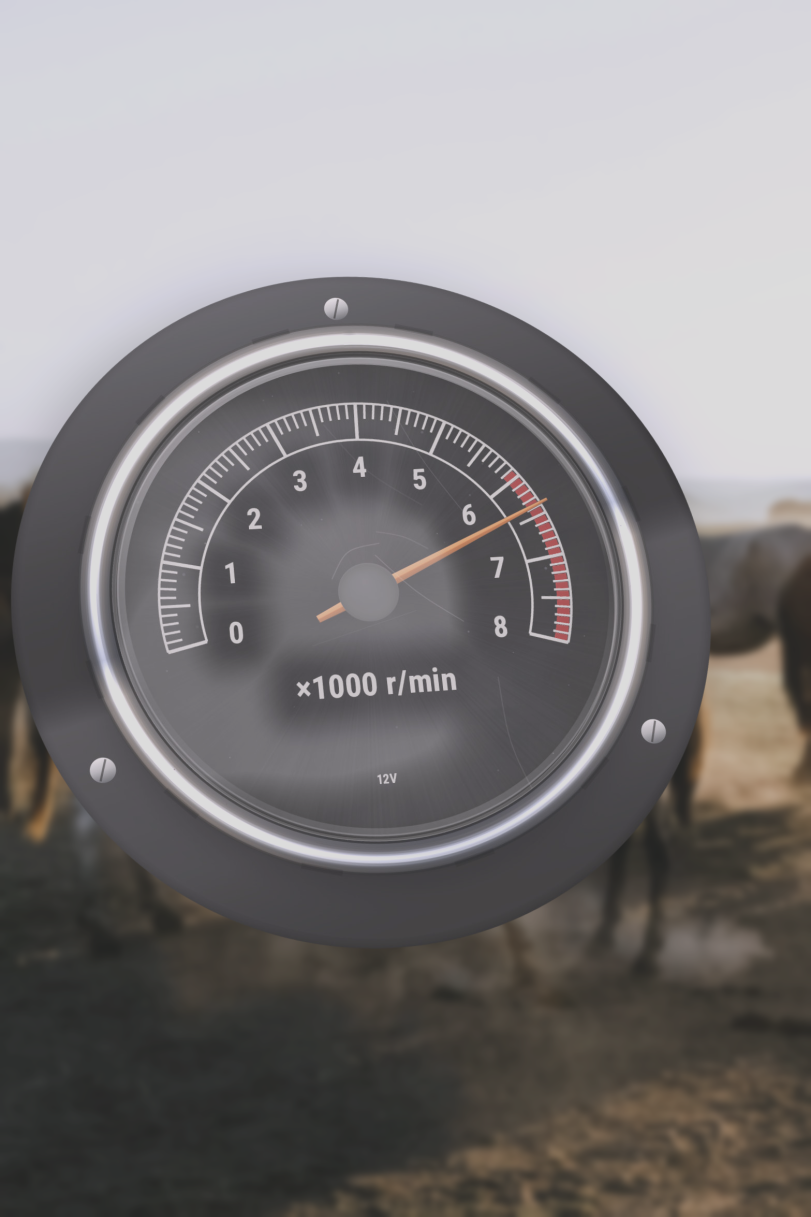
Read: {"value": 6400, "unit": "rpm"}
